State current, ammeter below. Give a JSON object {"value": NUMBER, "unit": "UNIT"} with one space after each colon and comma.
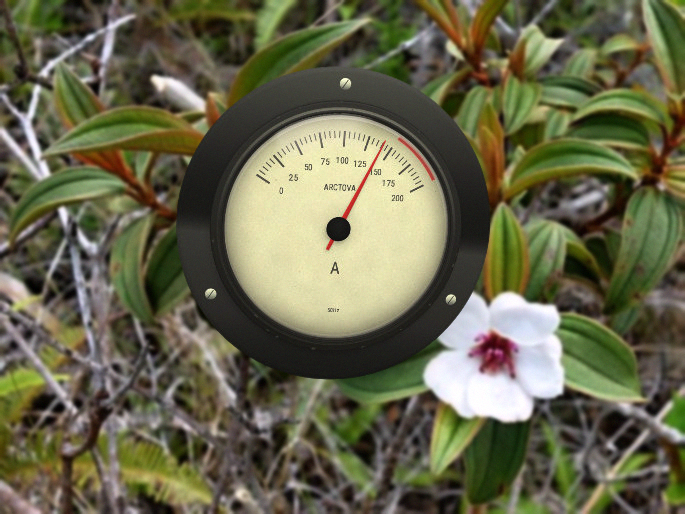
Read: {"value": 140, "unit": "A"}
